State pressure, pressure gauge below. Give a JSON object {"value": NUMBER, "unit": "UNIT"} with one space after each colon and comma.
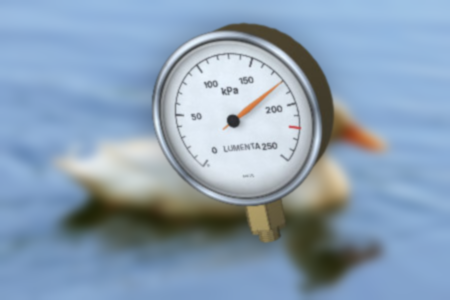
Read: {"value": 180, "unit": "kPa"}
